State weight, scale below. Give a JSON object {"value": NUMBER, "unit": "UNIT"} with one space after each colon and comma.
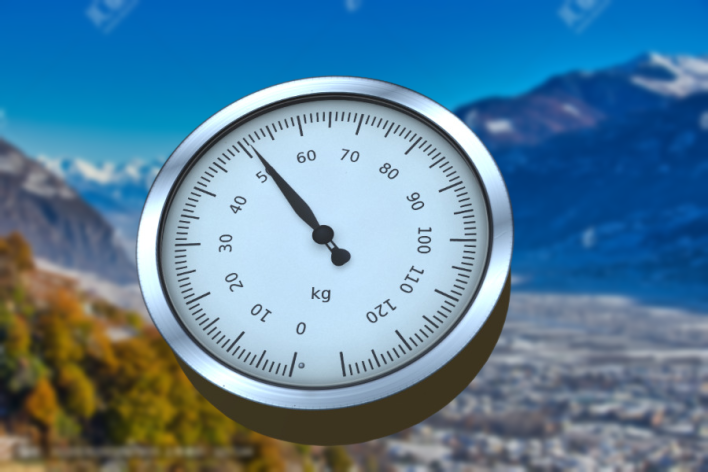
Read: {"value": 51, "unit": "kg"}
